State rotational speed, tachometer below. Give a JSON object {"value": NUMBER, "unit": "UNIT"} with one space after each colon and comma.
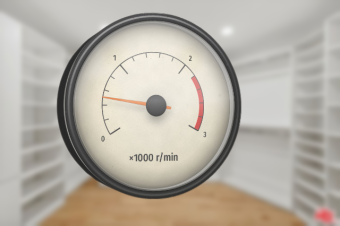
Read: {"value": 500, "unit": "rpm"}
